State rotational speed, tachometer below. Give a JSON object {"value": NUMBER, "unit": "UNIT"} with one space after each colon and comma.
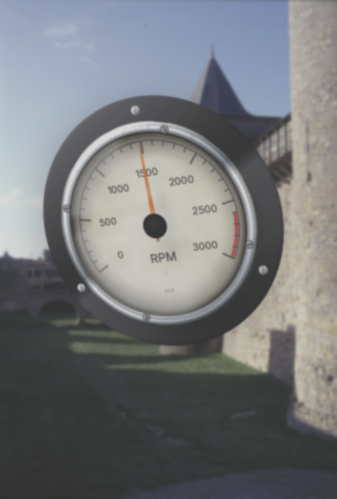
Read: {"value": 1500, "unit": "rpm"}
